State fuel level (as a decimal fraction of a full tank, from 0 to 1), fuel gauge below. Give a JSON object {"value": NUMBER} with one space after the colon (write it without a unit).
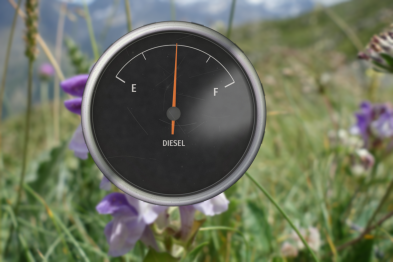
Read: {"value": 0.5}
